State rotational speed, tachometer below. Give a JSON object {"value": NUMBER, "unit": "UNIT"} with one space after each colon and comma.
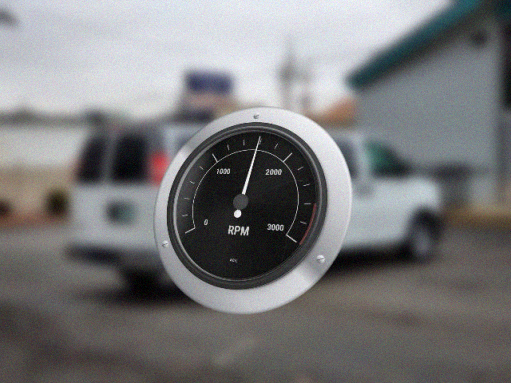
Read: {"value": 1600, "unit": "rpm"}
